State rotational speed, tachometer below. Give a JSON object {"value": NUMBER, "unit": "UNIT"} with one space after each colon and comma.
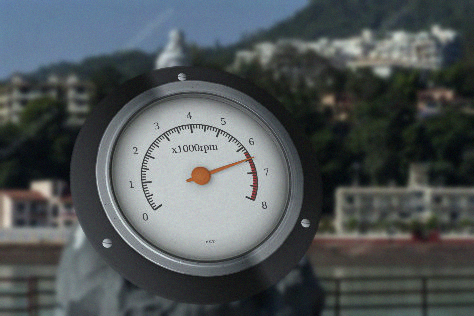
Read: {"value": 6500, "unit": "rpm"}
